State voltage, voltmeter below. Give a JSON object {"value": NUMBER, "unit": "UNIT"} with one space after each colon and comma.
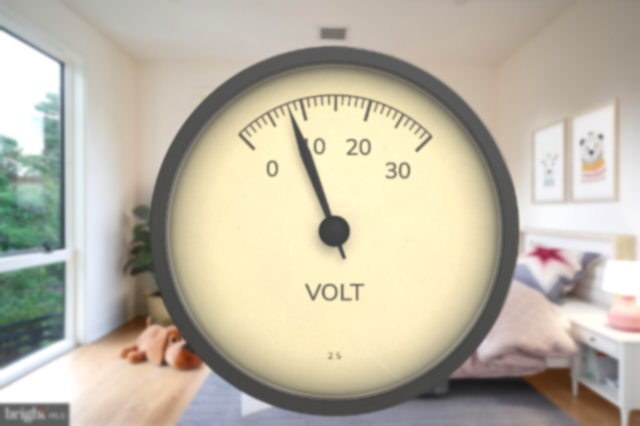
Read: {"value": 8, "unit": "V"}
